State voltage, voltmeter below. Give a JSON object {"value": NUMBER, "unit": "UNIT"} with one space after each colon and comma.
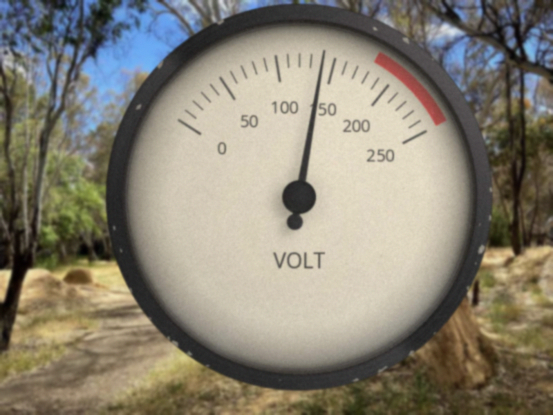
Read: {"value": 140, "unit": "V"}
